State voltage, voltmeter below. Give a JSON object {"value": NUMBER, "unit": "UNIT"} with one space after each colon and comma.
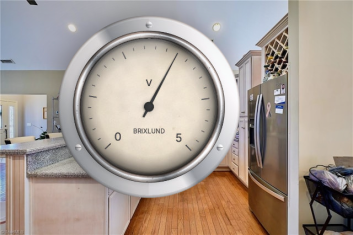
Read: {"value": 3, "unit": "V"}
